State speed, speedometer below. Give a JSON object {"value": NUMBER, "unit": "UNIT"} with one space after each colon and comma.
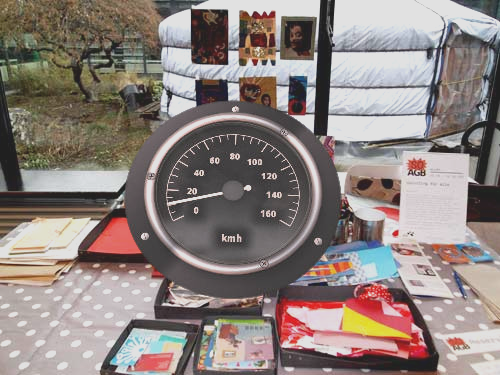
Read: {"value": 10, "unit": "km/h"}
